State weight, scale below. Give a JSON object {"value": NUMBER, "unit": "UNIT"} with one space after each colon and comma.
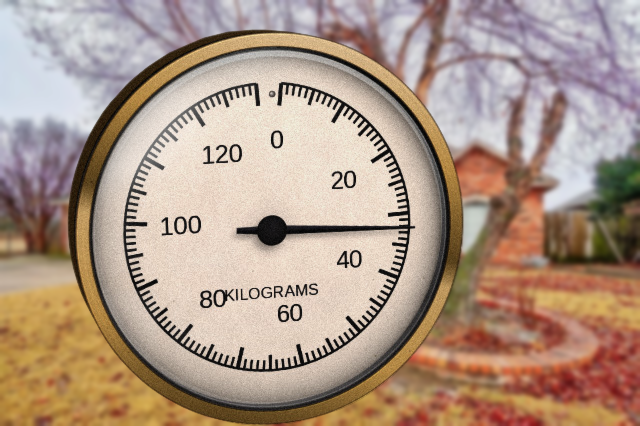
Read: {"value": 32, "unit": "kg"}
